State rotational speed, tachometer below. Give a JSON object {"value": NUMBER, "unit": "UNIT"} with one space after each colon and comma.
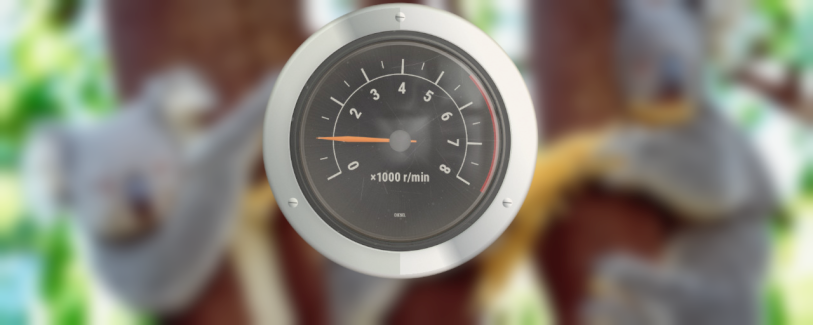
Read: {"value": 1000, "unit": "rpm"}
